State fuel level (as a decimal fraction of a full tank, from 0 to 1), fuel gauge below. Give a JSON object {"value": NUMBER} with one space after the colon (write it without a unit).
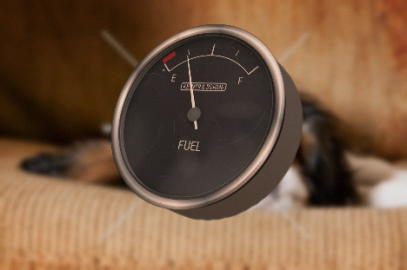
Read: {"value": 0.25}
